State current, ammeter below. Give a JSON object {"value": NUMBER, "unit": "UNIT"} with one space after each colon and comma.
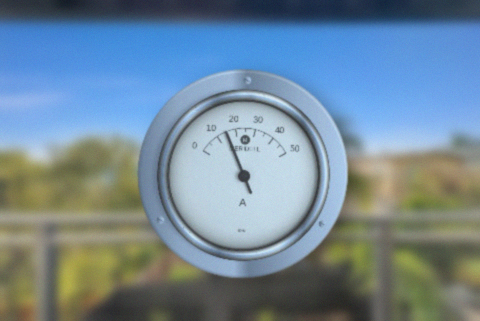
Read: {"value": 15, "unit": "A"}
